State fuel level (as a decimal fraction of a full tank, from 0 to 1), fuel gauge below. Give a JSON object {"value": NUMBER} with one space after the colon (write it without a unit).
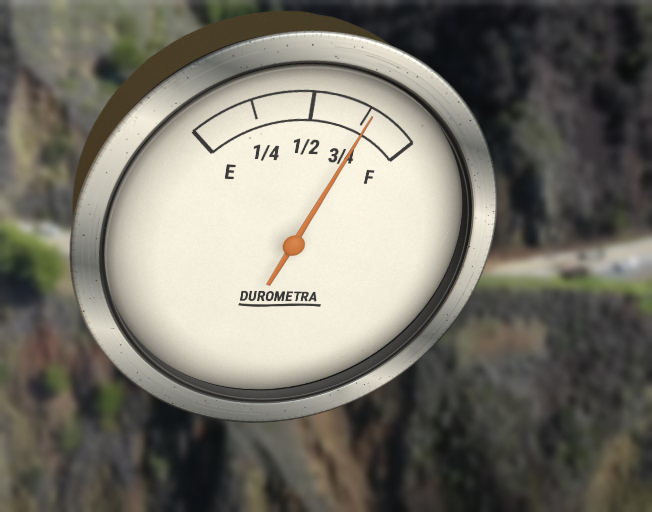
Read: {"value": 0.75}
